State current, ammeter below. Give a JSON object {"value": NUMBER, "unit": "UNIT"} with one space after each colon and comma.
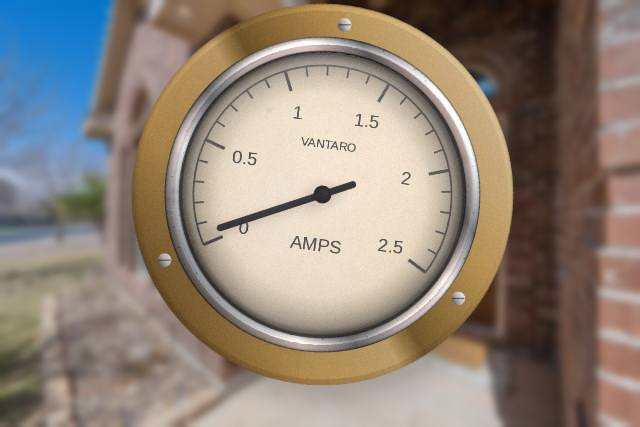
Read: {"value": 0.05, "unit": "A"}
